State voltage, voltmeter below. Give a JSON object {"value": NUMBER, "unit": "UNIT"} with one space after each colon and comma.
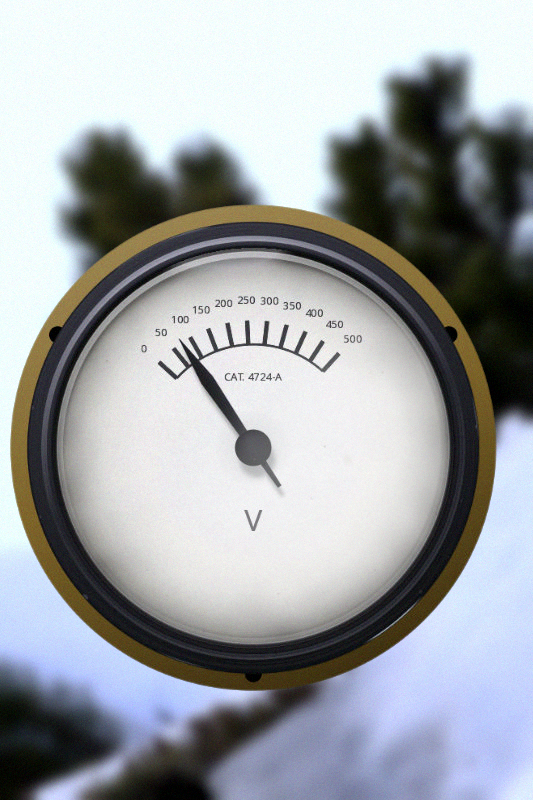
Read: {"value": 75, "unit": "V"}
